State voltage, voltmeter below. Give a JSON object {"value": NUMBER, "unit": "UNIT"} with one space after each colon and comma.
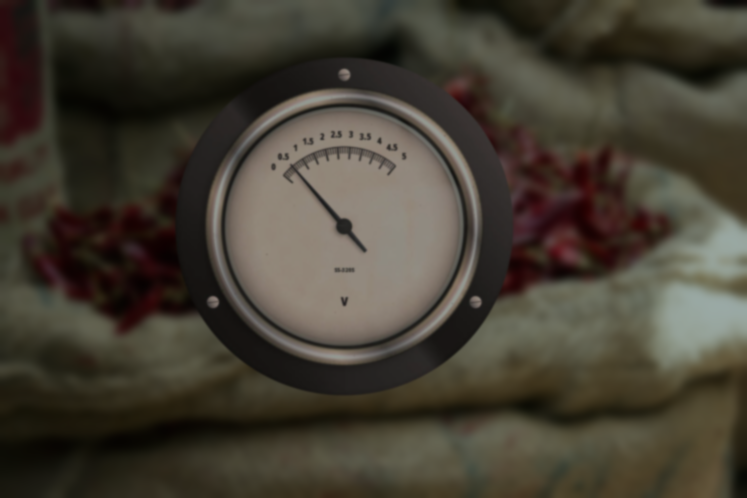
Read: {"value": 0.5, "unit": "V"}
